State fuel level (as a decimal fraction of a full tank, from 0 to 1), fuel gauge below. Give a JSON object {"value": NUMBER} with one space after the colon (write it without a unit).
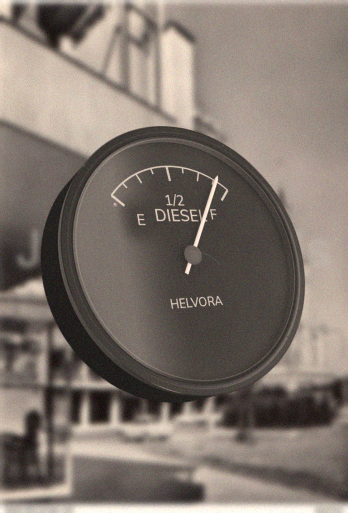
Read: {"value": 0.875}
